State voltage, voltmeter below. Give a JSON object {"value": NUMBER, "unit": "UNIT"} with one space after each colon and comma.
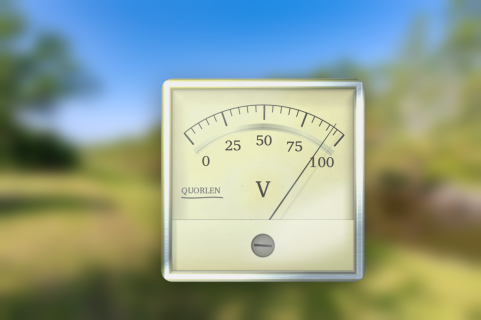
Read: {"value": 92.5, "unit": "V"}
